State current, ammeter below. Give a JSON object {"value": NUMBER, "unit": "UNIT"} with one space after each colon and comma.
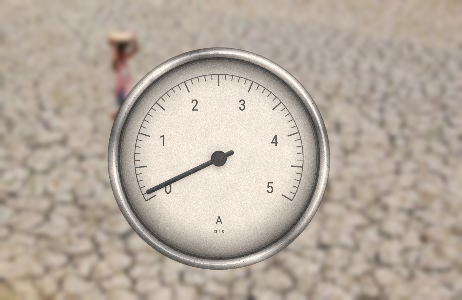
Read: {"value": 0.1, "unit": "A"}
